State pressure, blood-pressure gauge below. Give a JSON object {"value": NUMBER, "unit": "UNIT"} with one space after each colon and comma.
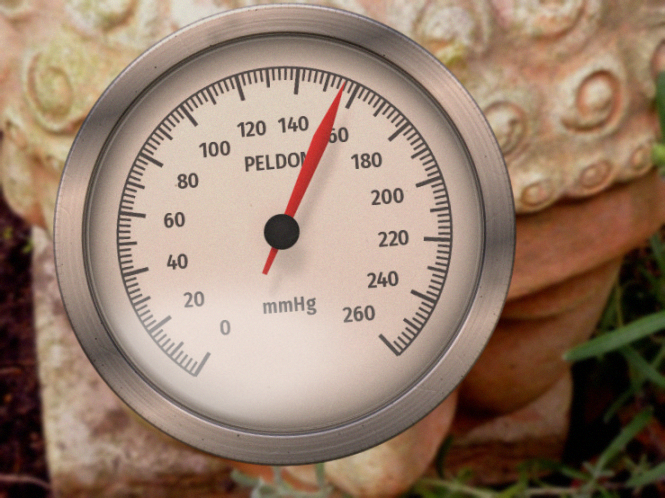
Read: {"value": 156, "unit": "mmHg"}
